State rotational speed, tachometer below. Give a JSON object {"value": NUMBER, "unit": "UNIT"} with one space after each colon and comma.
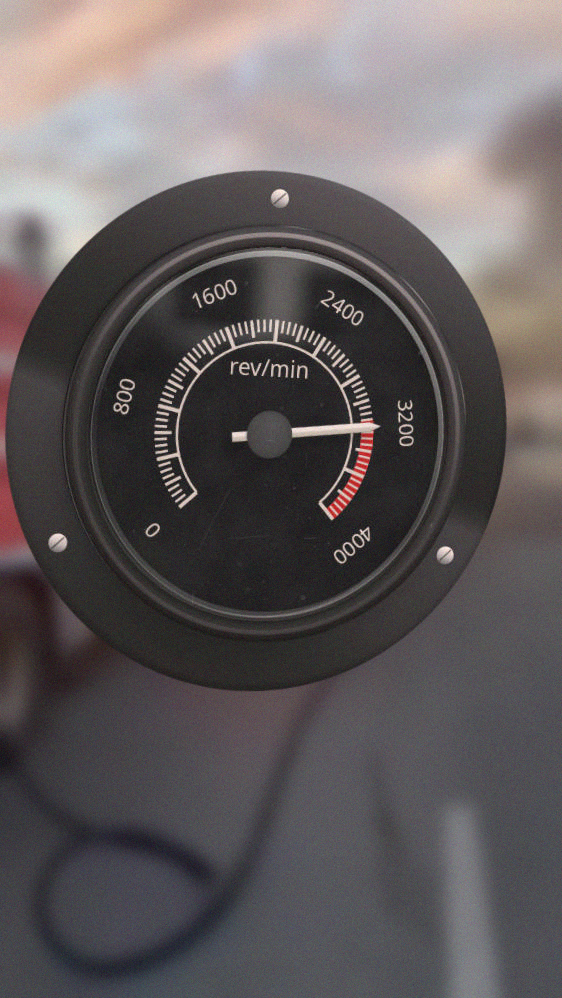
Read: {"value": 3200, "unit": "rpm"}
